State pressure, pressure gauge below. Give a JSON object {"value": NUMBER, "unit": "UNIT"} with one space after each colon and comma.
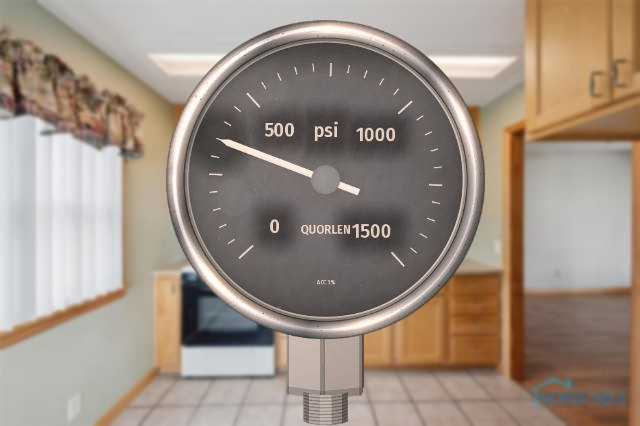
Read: {"value": 350, "unit": "psi"}
